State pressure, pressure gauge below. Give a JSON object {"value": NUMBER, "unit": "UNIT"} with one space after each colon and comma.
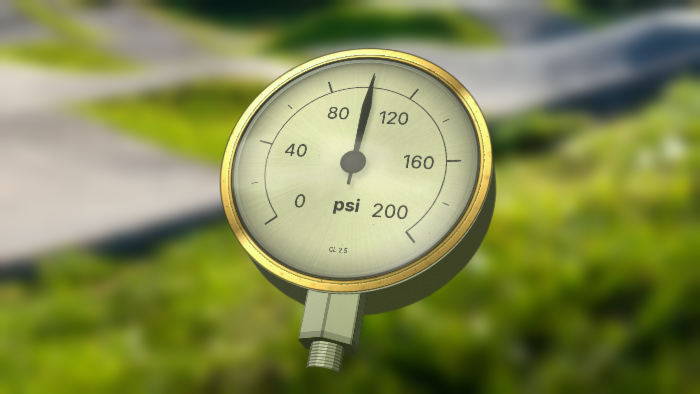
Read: {"value": 100, "unit": "psi"}
